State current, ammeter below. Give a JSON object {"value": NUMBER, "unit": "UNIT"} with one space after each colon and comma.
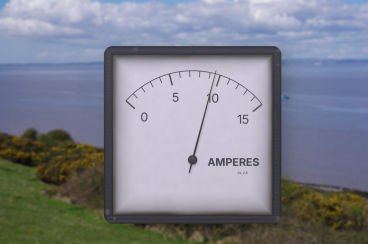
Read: {"value": 9.5, "unit": "A"}
